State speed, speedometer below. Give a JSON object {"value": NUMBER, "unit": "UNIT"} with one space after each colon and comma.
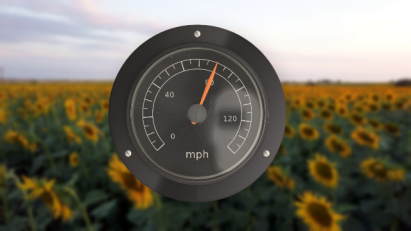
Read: {"value": 80, "unit": "mph"}
